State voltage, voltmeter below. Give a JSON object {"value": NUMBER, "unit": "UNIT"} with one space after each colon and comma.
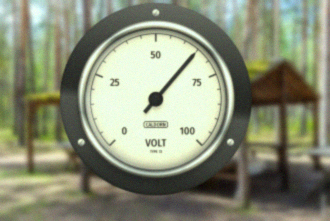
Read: {"value": 65, "unit": "V"}
